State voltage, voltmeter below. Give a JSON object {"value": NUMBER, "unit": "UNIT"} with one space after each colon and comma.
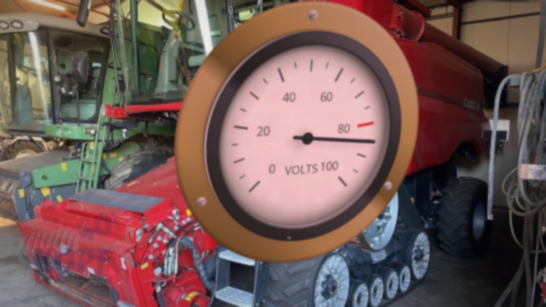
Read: {"value": 85, "unit": "V"}
